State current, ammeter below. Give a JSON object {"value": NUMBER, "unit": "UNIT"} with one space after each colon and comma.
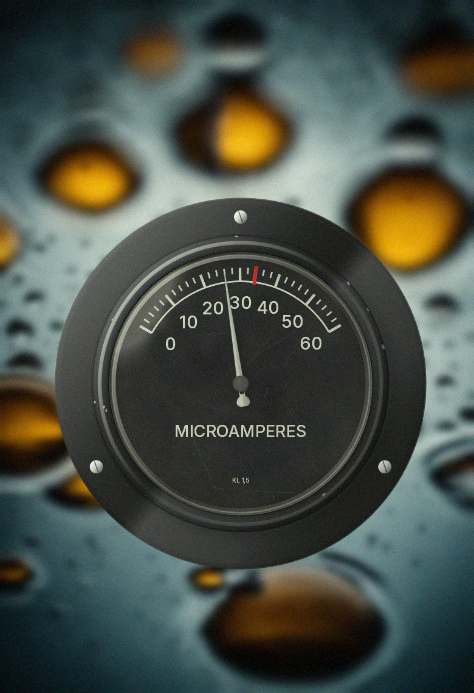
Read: {"value": 26, "unit": "µA"}
